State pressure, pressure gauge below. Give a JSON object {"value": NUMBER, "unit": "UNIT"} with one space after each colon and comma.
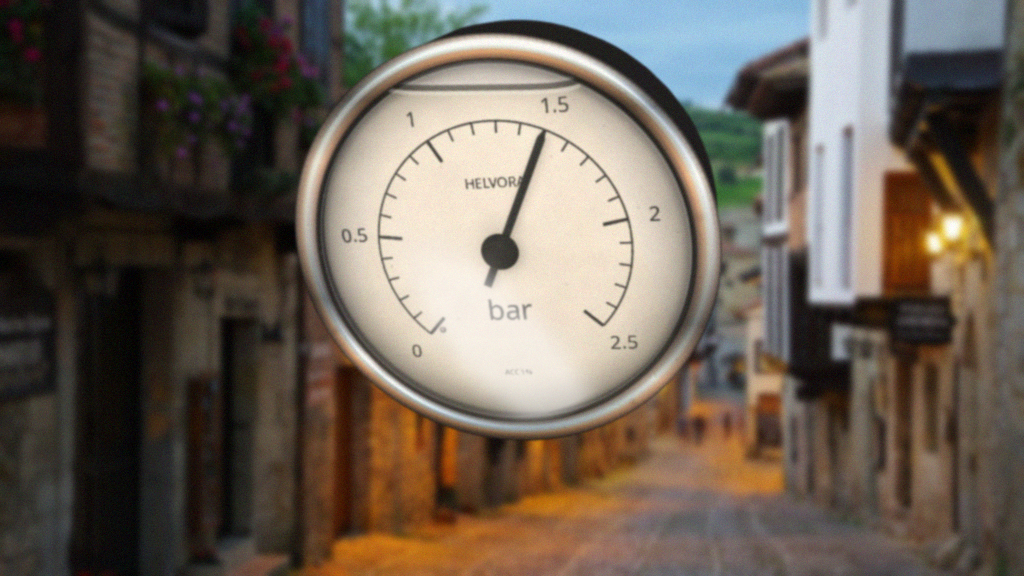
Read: {"value": 1.5, "unit": "bar"}
